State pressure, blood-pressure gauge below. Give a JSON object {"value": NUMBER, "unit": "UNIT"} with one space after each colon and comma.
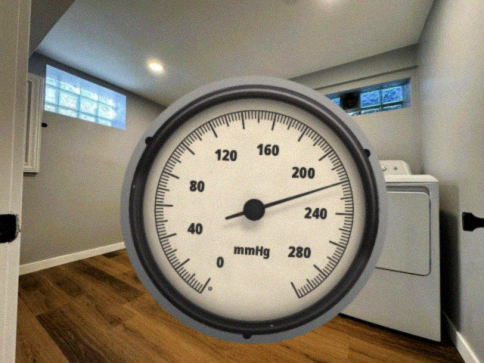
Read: {"value": 220, "unit": "mmHg"}
